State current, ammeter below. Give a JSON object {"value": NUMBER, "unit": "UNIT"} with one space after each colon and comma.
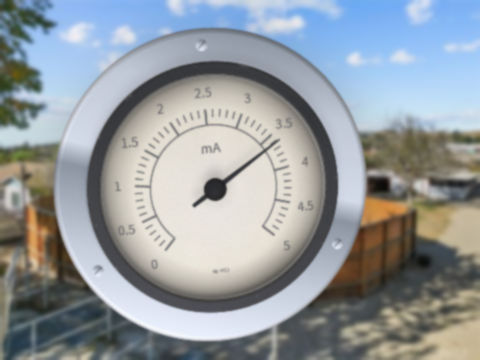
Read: {"value": 3.6, "unit": "mA"}
